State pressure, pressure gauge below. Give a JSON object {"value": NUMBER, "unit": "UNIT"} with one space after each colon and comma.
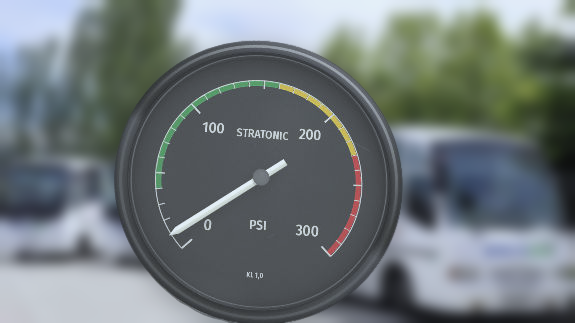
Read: {"value": 10, "unit": "psi"}
